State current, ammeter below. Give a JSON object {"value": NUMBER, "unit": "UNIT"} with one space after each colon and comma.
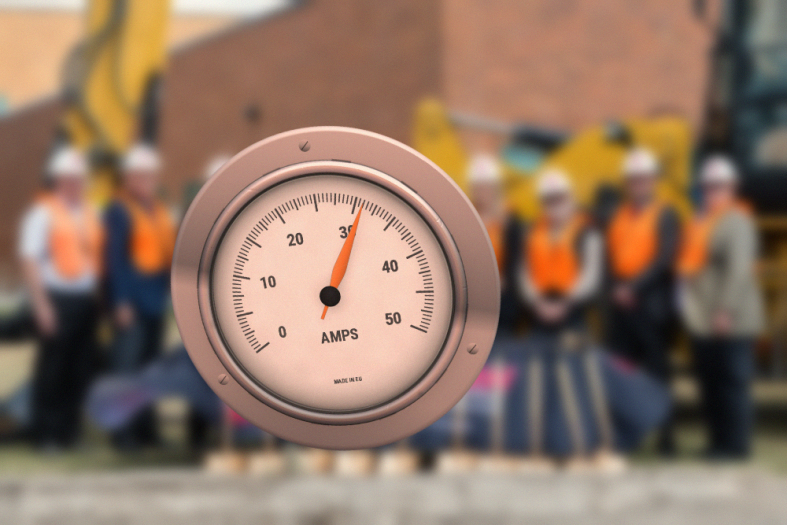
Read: {"value": 31, "unit": "A"}
